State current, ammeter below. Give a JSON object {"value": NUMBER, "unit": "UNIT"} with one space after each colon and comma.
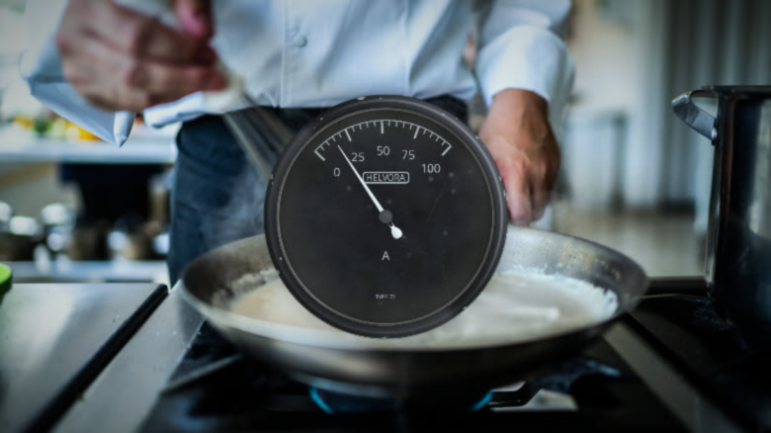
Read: {"value": 15, "unit": "A"}
